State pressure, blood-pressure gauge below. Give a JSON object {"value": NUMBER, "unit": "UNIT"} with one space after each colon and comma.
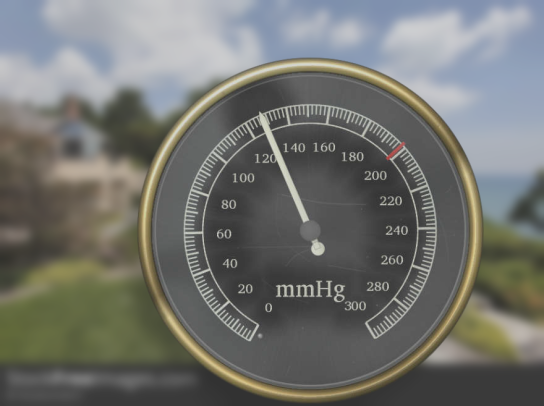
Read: {"value": 128, "unit": "mmHg"}
